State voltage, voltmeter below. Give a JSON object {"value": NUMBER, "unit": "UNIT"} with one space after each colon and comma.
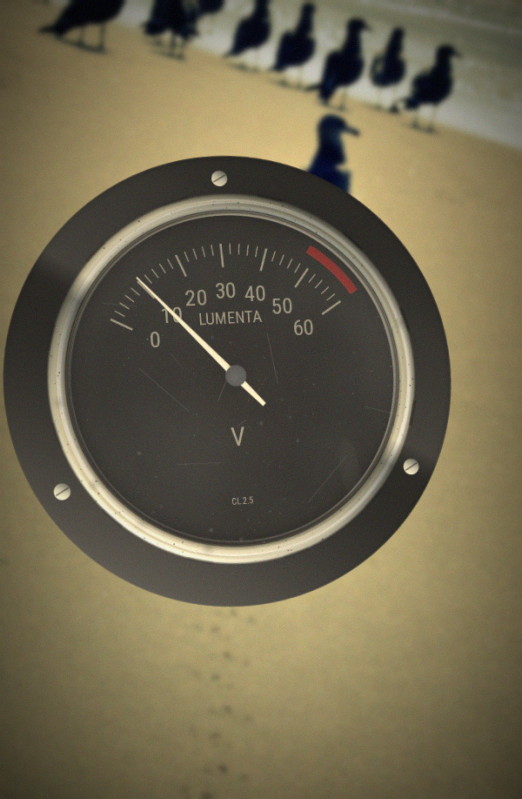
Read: {"value": 10, "unit": "V"}
